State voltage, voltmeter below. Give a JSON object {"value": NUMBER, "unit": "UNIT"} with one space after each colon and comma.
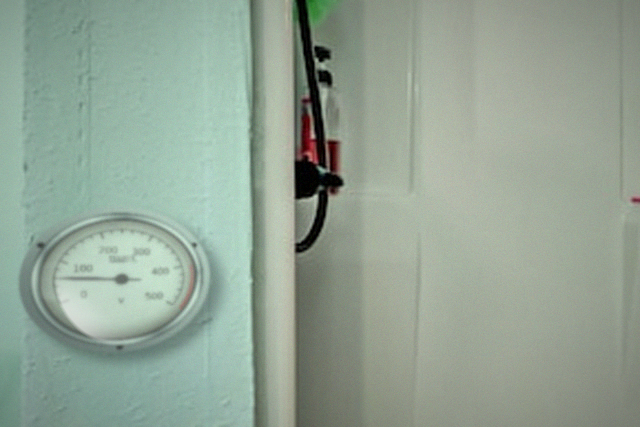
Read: {"value": 60, "unit": "V"}
